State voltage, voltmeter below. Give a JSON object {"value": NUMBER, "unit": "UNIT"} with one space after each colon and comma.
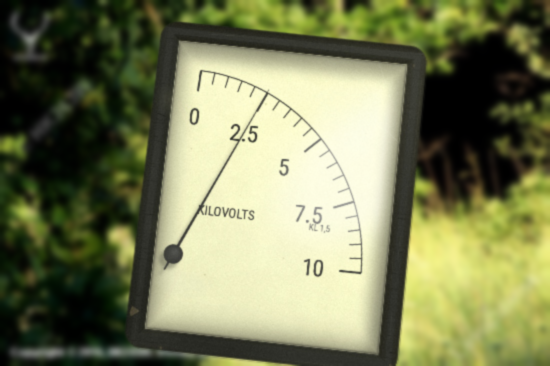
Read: {"value": 2.5, "unit": "kV"}
